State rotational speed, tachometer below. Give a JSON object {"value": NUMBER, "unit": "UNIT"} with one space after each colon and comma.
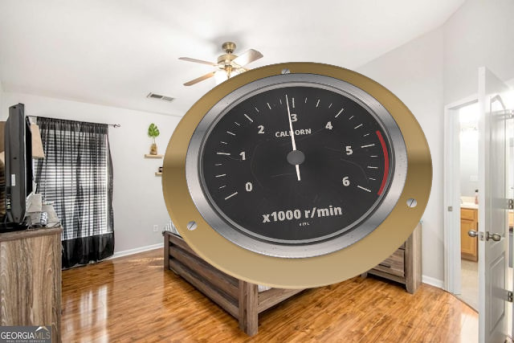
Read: {"value": 2875, "unit": "rpm"}
